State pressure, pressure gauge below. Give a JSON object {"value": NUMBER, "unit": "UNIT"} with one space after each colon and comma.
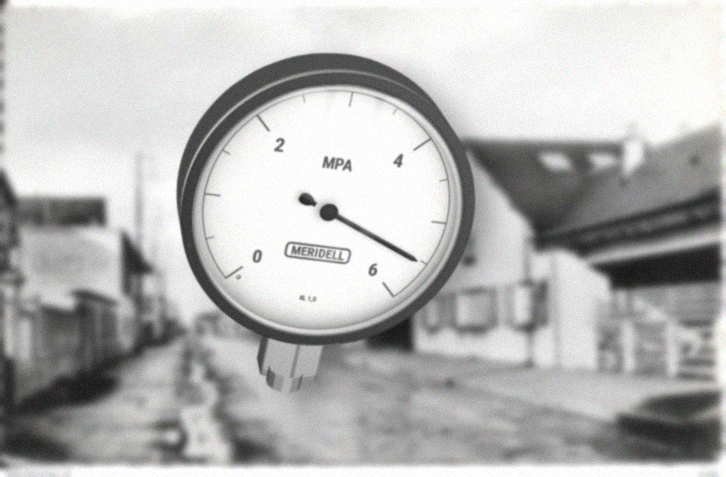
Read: {"value": 5.5, "unit": "MPa"}
